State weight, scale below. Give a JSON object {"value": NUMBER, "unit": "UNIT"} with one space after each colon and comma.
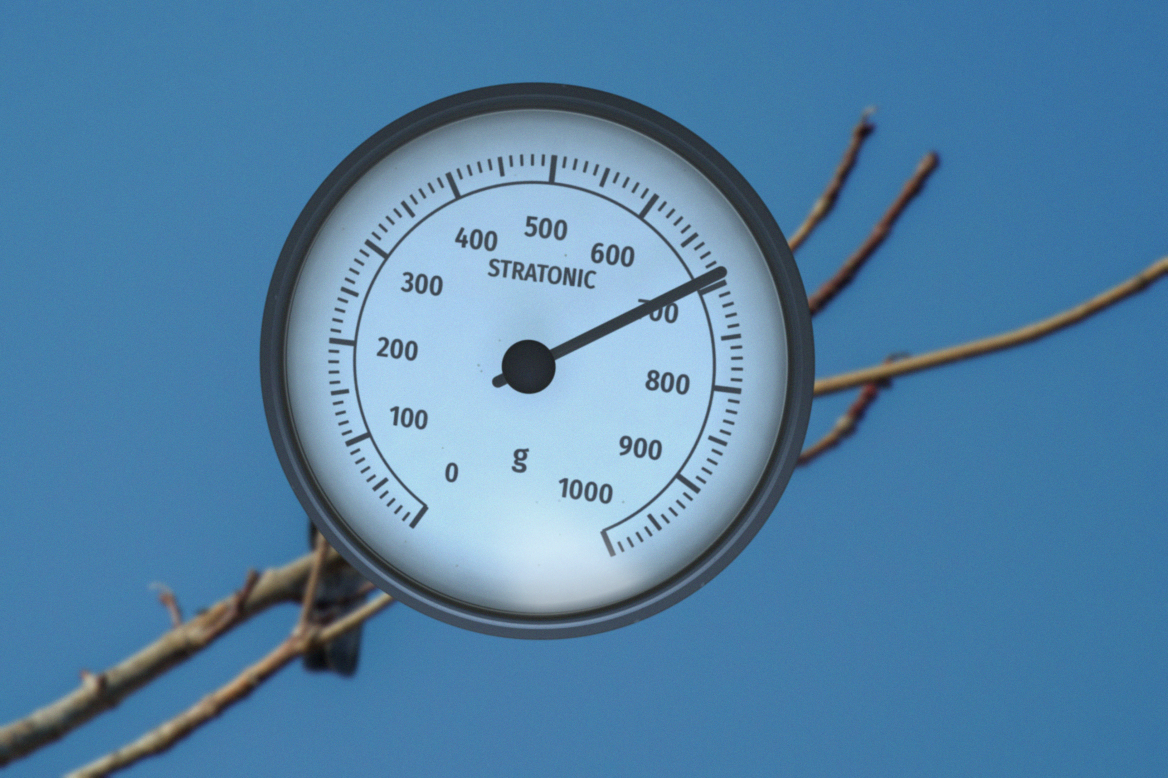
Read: {"value": 690, "unit": "g"}
